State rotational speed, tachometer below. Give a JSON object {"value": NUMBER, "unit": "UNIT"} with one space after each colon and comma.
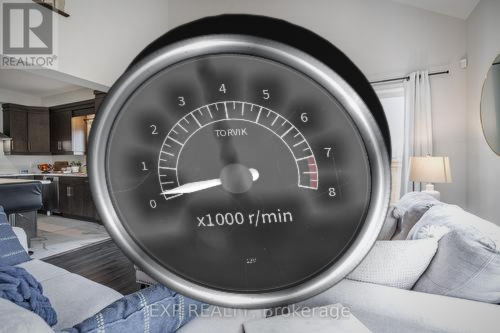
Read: {"value": 250, "unit": "rpm"}
